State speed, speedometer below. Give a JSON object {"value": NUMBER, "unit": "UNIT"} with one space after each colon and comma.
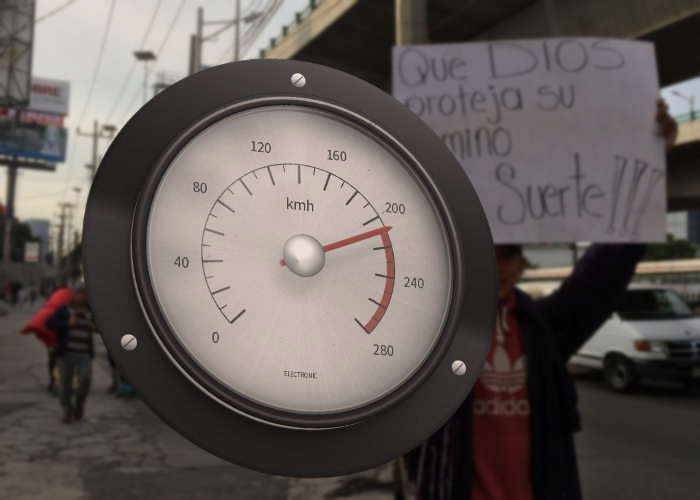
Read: {"value": 210, "unit": "km/h"}
